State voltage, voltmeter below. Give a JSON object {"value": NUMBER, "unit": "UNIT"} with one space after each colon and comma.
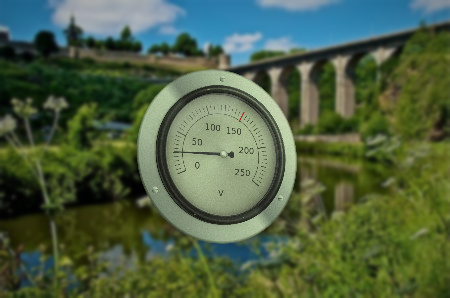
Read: {"value": 25, "unit": "V"}
